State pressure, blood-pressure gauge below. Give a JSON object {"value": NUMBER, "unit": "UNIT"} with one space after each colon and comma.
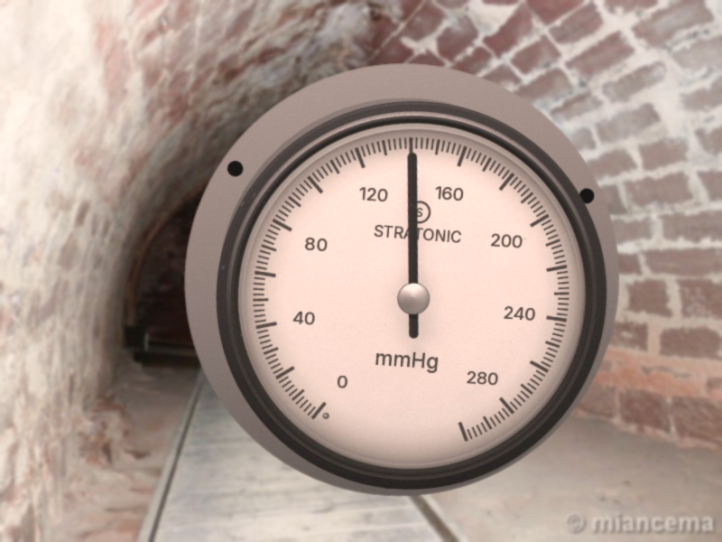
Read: {"value": 140, "unit": "mmHg"}
